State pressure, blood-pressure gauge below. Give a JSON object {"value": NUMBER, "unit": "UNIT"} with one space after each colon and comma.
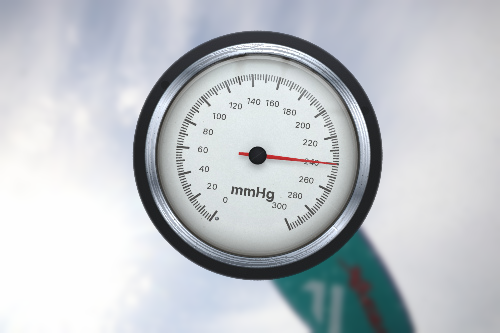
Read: {"value": 240, "unit": "mmHg"}
